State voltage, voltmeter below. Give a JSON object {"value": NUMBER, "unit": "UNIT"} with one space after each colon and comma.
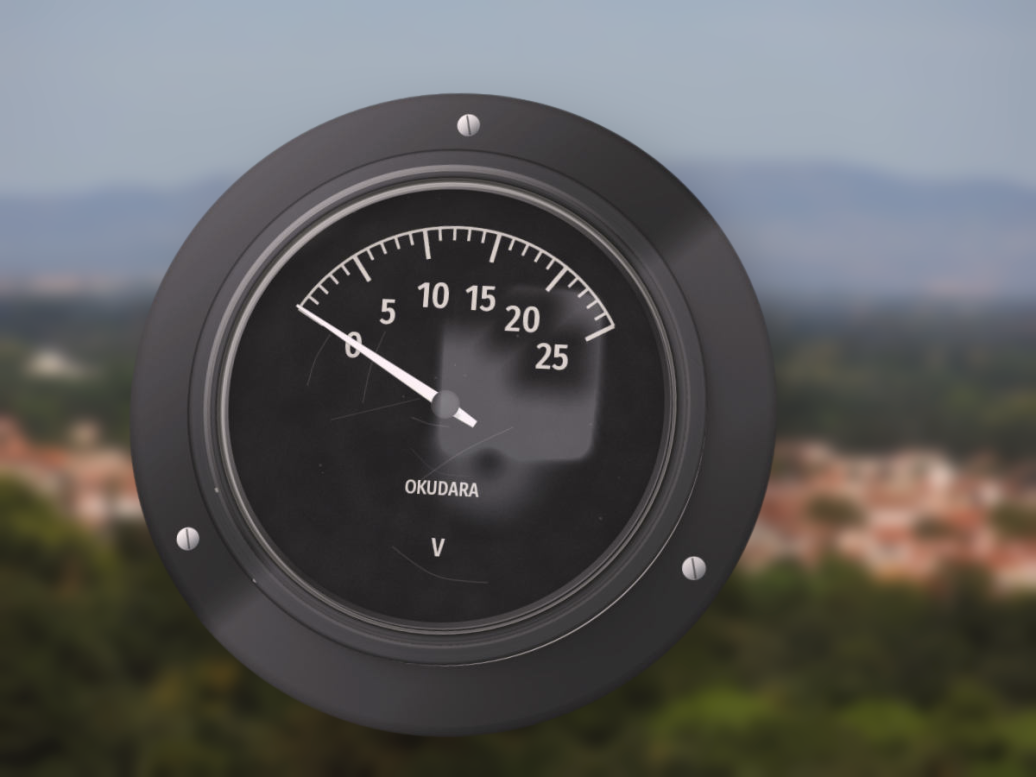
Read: {"value": 0, "unit": "V"}
